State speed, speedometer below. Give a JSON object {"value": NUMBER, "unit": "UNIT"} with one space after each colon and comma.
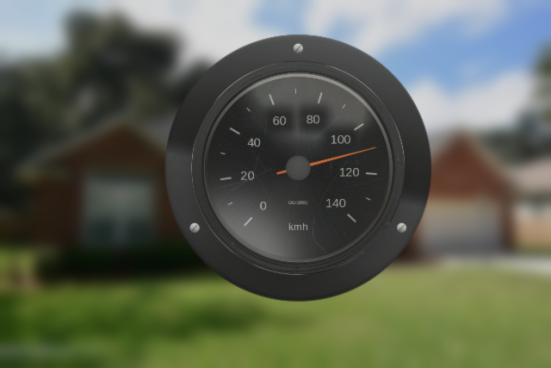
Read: {"value": 110, "unit": "km/h"}
